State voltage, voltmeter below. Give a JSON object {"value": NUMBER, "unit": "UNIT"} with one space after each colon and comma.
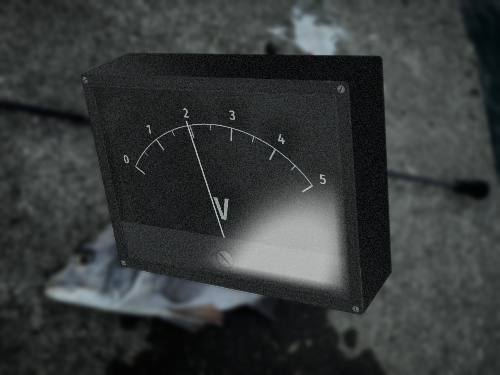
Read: {"value": 2, "unit": "V"}
